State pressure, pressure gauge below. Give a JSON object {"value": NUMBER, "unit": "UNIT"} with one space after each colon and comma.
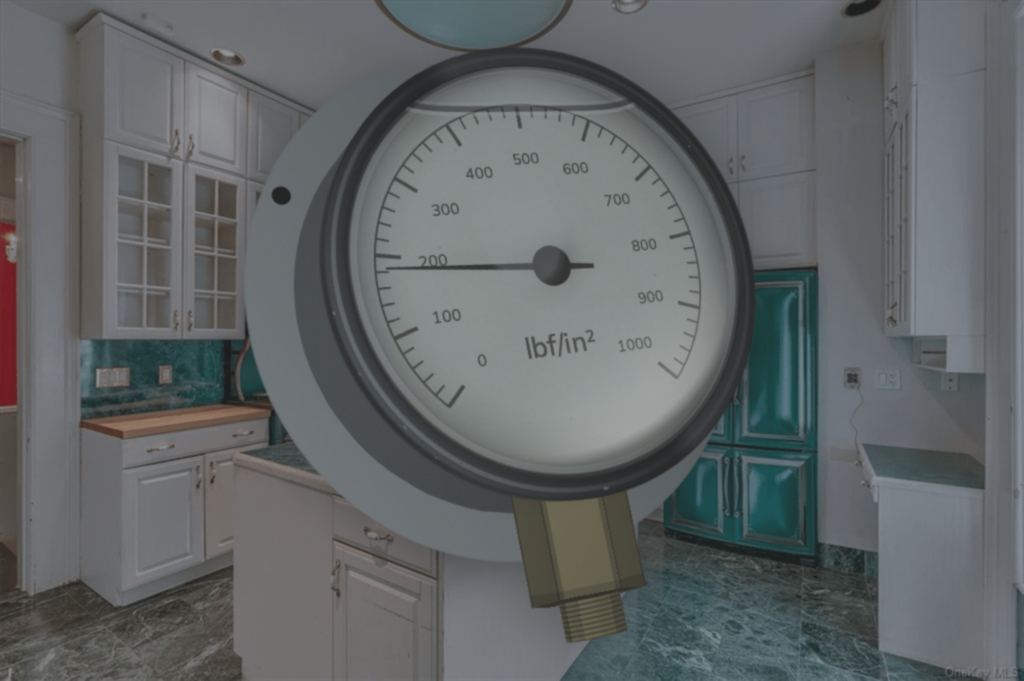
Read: {"value": 180, "unit": "psi"}
